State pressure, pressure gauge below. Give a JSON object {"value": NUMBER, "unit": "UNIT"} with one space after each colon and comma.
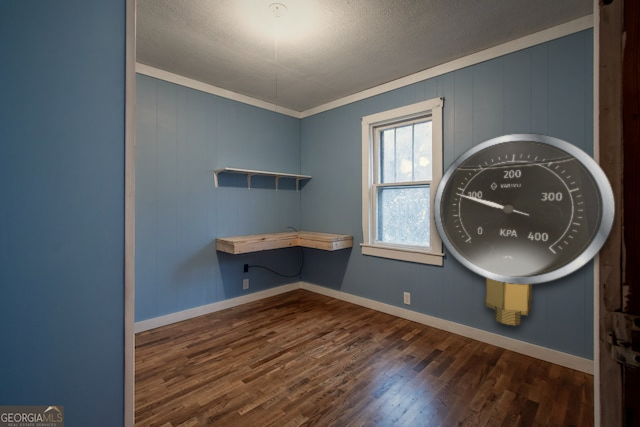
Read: {"value": 90, "unit": "kPa"}
